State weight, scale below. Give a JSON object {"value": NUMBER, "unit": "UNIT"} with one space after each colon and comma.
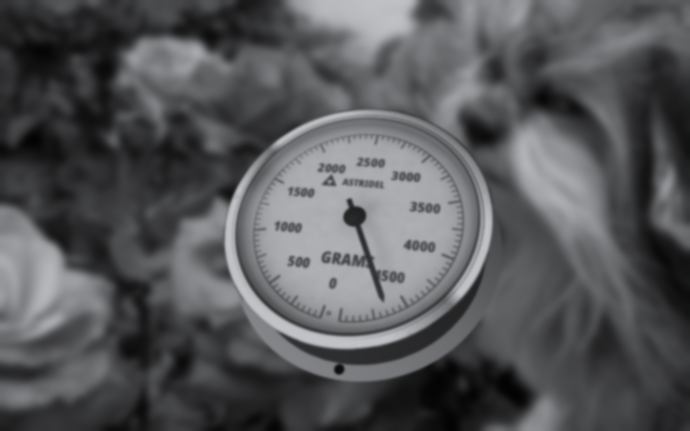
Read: {"value": 4650, "unit": "g"}
